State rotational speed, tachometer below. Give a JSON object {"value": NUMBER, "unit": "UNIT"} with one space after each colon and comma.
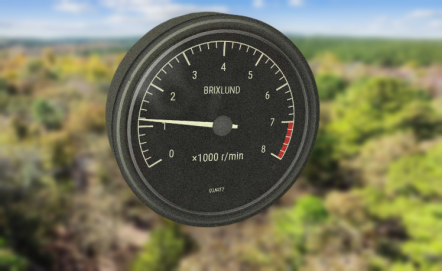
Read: {"value": 1200, "unit": "rpm"}
